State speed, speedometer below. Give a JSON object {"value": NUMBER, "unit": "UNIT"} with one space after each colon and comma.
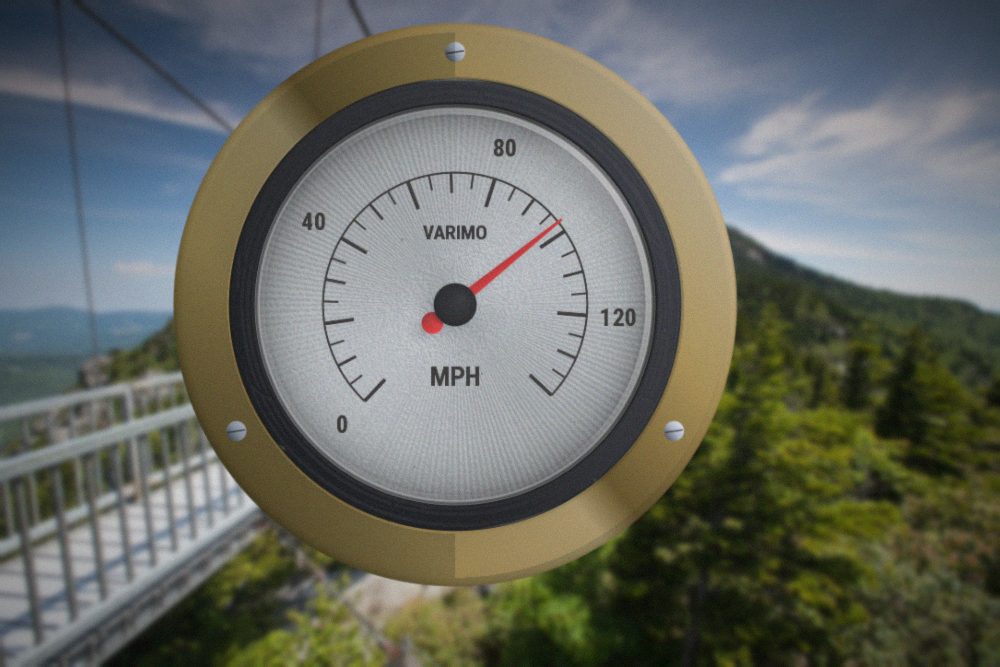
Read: {"value": 97.5, "unit": "mph"}
